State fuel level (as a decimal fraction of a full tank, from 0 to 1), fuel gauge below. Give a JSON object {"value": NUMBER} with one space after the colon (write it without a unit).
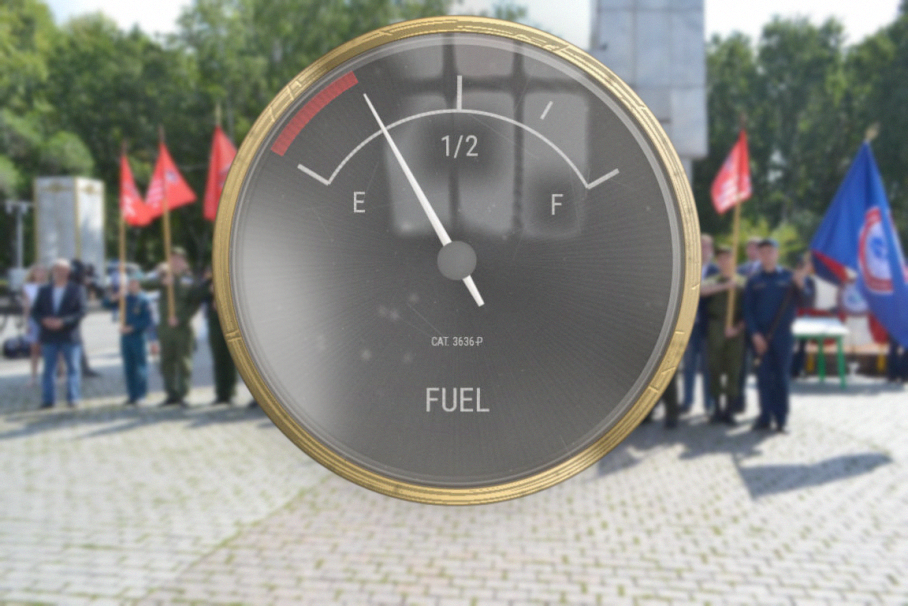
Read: {"value": 0.25}
